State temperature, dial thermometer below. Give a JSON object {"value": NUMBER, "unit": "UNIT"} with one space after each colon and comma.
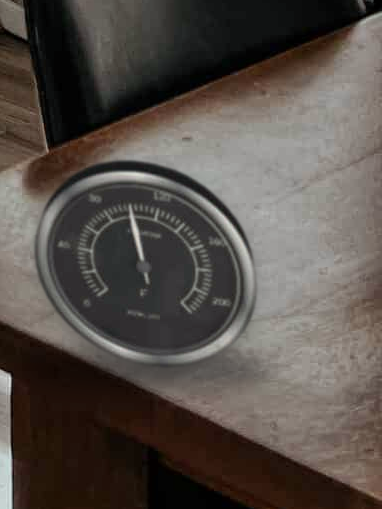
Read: {"value": 100, "unit": "°F"}
